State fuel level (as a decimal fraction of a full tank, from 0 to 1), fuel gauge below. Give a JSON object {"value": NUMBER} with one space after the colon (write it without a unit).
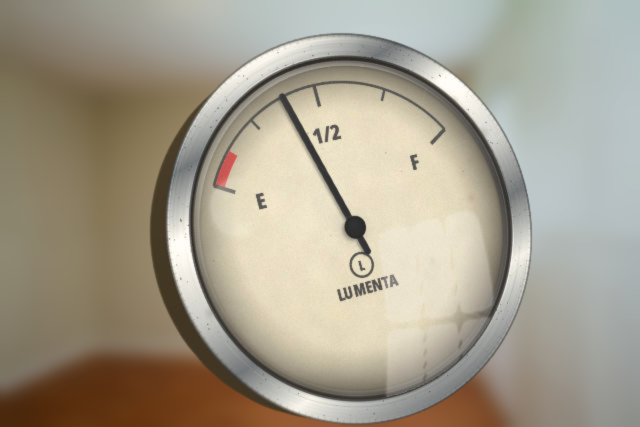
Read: {"value": 0.375}
